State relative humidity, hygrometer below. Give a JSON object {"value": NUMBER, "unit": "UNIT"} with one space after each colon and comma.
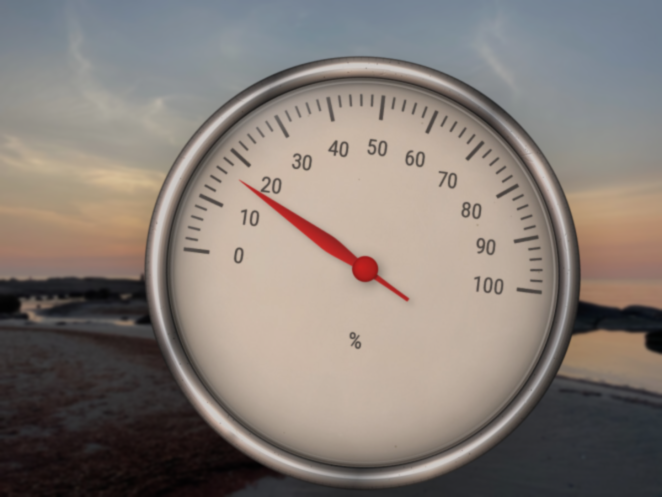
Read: {"value": 16, "unit": "%"}
